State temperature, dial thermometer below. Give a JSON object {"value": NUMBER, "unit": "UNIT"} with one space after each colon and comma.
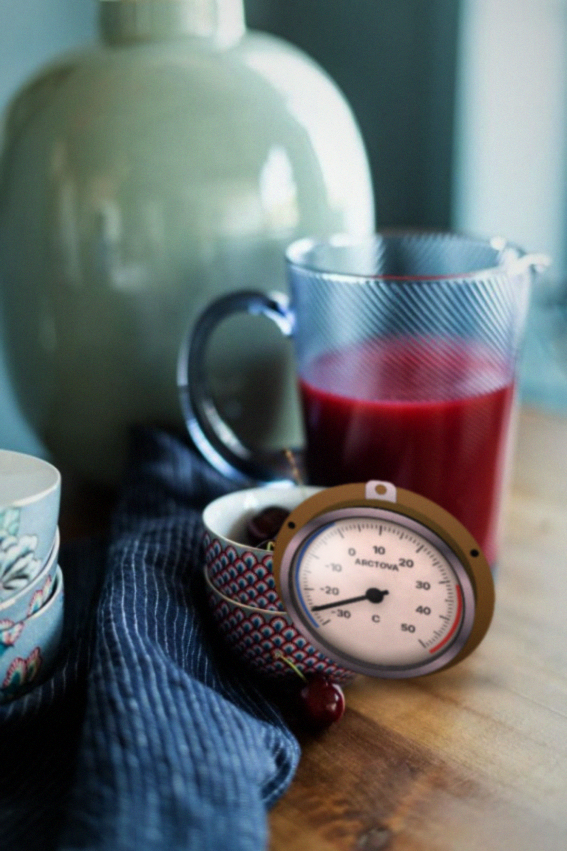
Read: {"value": -25, "unit": "°C"}
